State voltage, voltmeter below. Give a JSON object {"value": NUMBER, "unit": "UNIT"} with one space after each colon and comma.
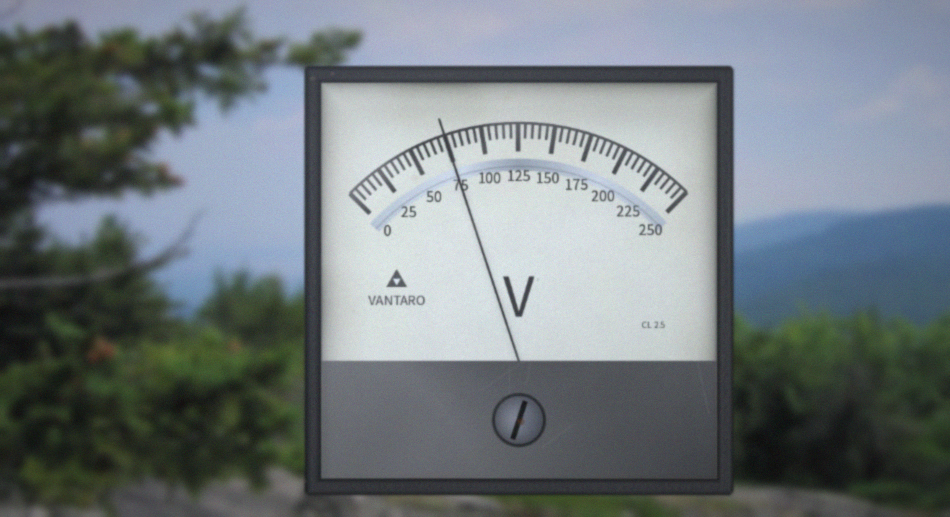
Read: {"value": 75, "unit": "V"}
